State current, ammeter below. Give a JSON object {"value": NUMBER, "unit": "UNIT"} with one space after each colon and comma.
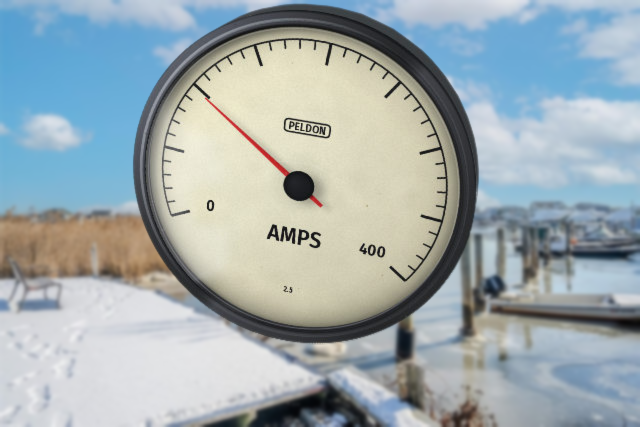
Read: {"value": 100, "unit": "A"}
